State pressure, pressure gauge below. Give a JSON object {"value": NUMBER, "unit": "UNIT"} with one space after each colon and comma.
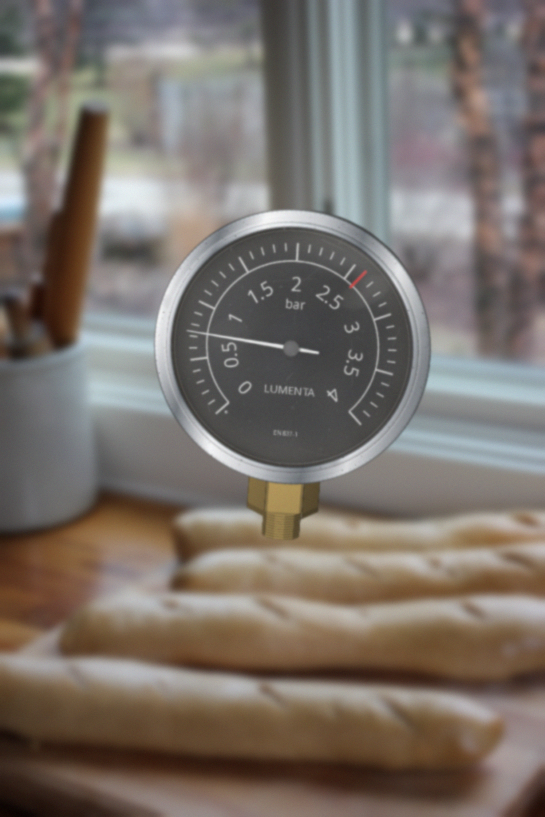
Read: {"value": 0.75, "unit": "bar"}
